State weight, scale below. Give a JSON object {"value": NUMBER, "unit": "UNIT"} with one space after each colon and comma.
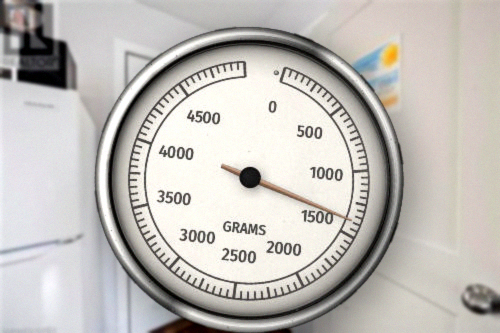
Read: {"value": 1400, "unit": "g"}
